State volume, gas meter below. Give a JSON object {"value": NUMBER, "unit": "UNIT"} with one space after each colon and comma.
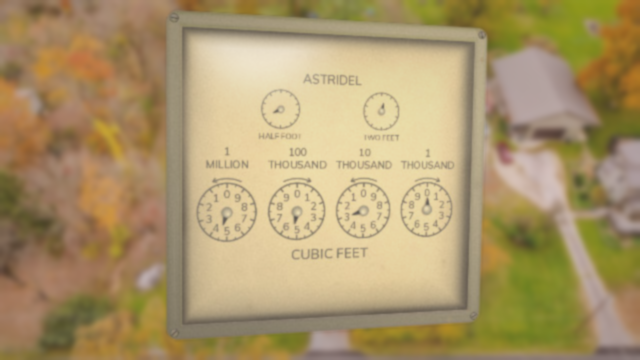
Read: {"value": 453000, "unit": "ft³"}
